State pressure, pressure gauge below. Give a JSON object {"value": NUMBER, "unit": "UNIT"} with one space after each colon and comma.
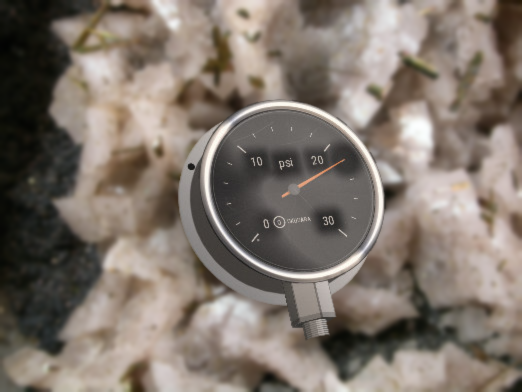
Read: {"value": 22, "unit": "psi"}
